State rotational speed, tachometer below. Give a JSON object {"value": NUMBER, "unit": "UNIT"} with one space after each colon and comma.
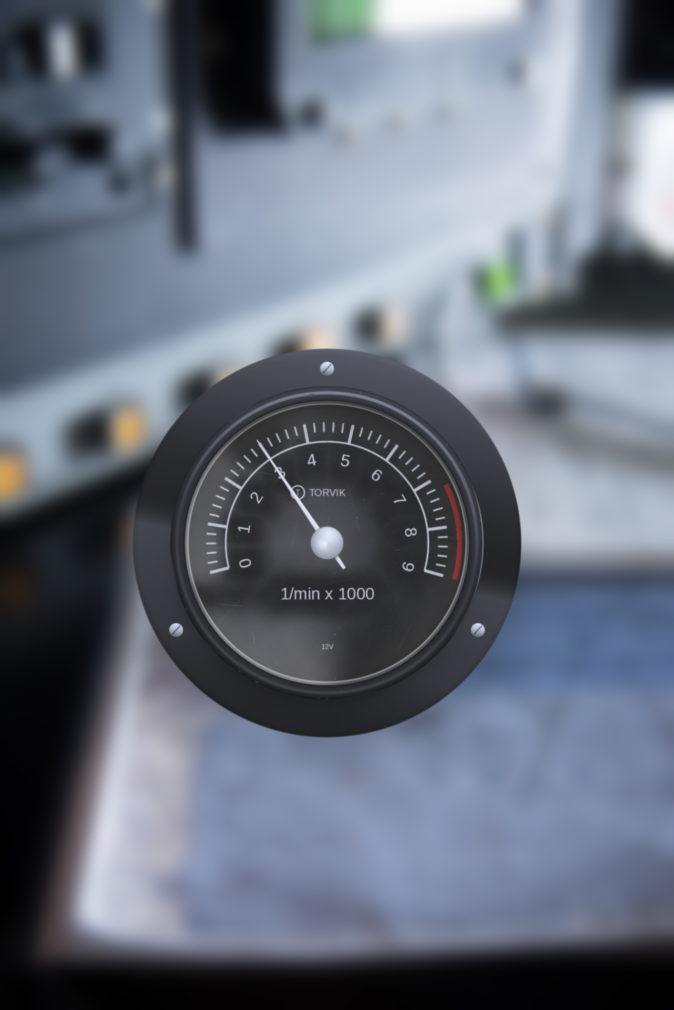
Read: {"value": 3000, "unit": "rpm"}
